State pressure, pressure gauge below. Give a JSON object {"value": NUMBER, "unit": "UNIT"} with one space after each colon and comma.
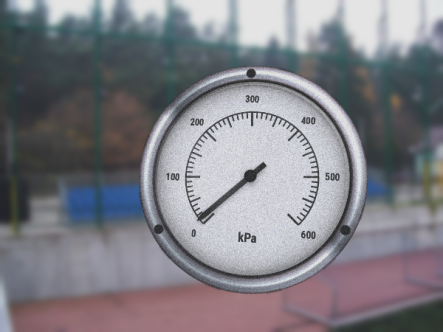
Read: {"value": 10, "unit": "kPa"}
